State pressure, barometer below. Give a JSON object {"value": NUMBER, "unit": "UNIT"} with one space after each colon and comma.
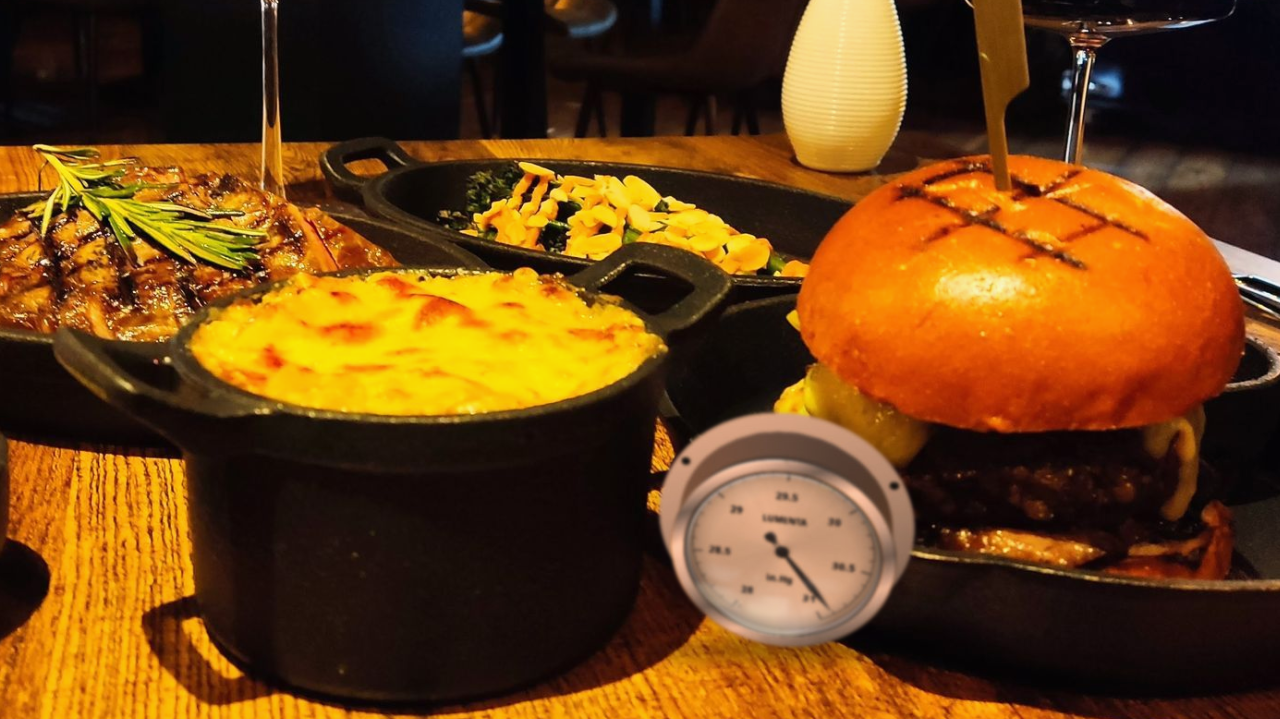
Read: {"value": 30.9, "unit": "inHg"}
